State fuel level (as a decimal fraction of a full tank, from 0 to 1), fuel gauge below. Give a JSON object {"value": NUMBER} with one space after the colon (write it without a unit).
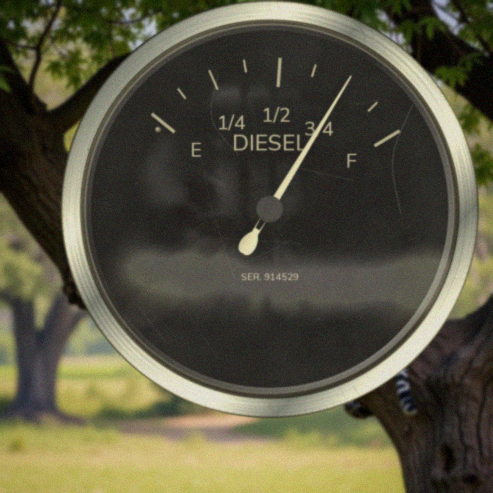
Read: {"value": 0.75}
